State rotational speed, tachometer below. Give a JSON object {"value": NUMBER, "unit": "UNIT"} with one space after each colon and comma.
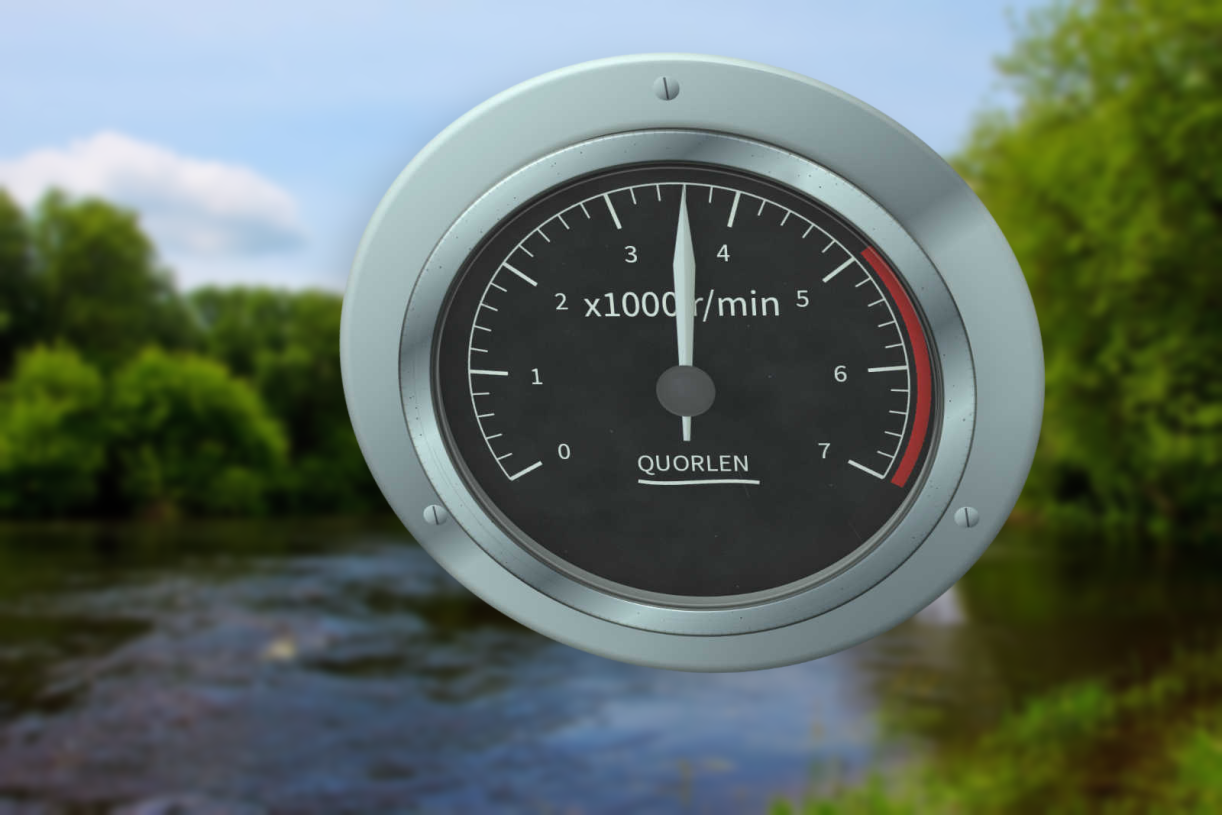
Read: {"value": 3600, "unit": "rpm"}
